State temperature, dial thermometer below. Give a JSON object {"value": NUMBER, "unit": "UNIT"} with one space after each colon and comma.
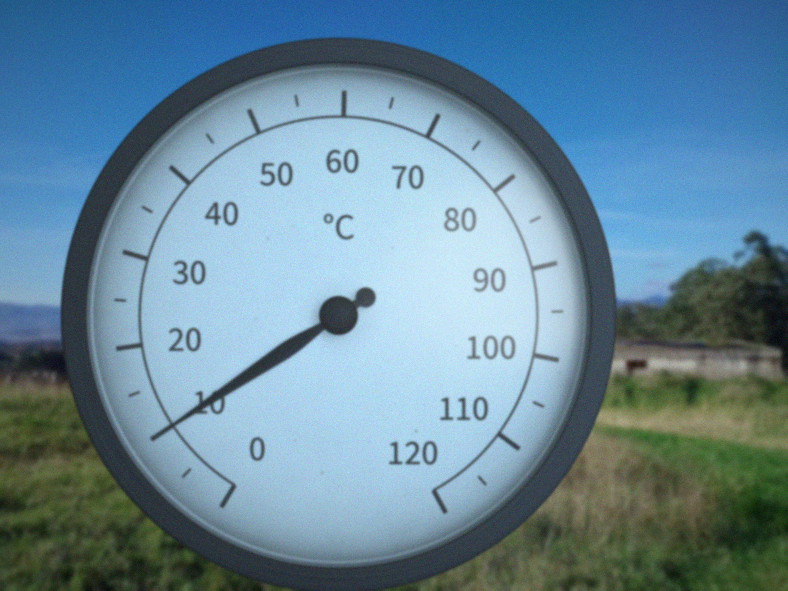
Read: {"value": 10, "unit": "°C"}
